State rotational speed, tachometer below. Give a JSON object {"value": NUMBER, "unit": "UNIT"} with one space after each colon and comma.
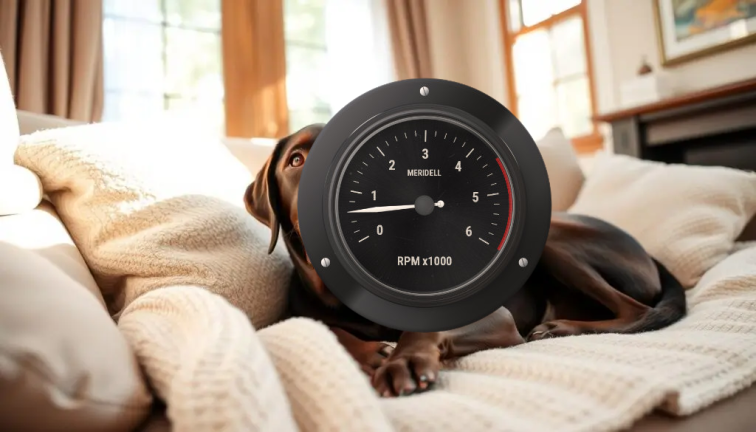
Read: {"value": 600, "unit": "rpm"}
